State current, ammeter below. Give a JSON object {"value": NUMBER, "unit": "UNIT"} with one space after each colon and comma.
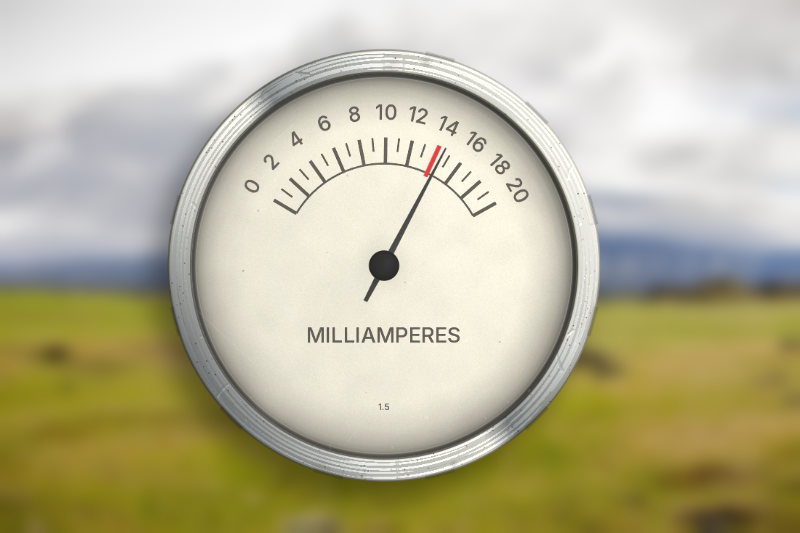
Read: {"value": 14.5, "unit": "mA"}
